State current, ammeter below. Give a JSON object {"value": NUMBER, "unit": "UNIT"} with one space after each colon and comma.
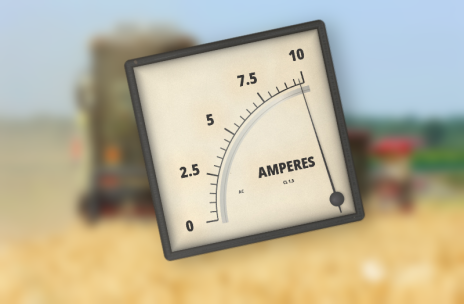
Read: {"value": 9.75, "unit": "A"}
